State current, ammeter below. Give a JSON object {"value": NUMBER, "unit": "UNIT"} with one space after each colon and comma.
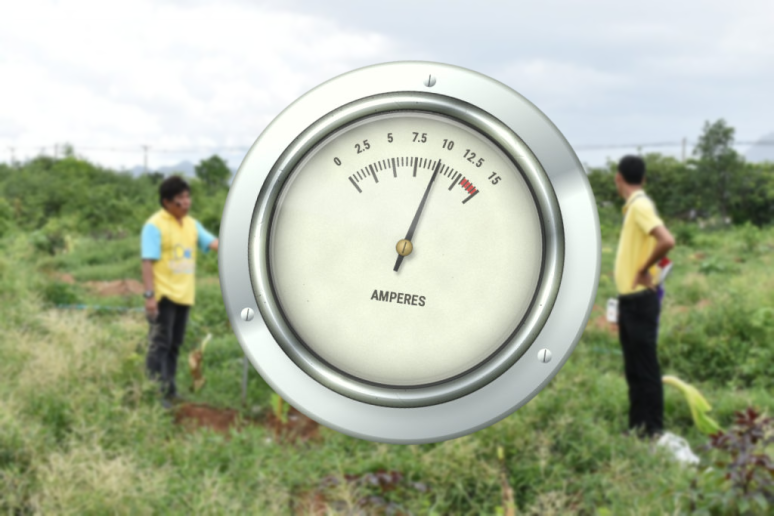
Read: {"value": 10, "unit": "A"}
